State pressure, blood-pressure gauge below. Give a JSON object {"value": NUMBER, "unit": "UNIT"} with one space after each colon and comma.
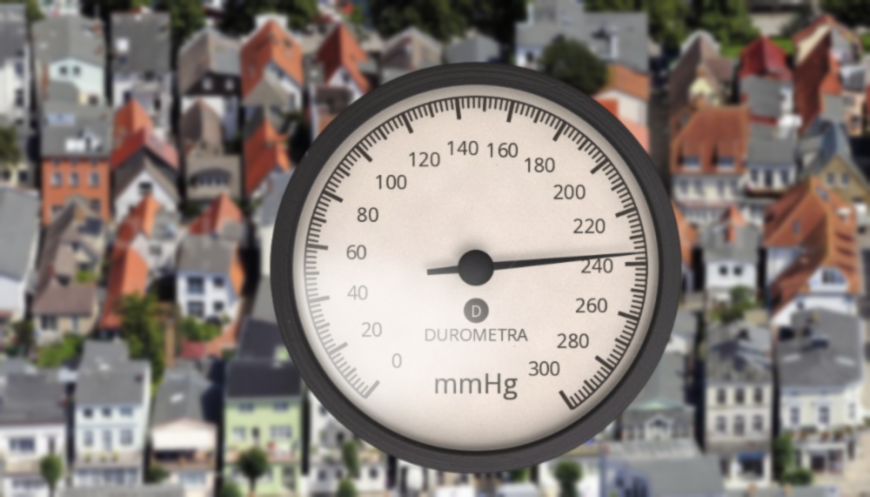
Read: {"value": 236, "unit": "mmHg"}
